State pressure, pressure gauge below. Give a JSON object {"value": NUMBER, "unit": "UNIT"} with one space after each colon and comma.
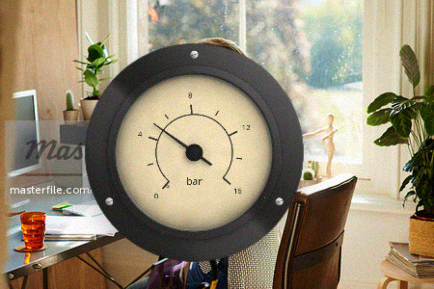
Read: {"value": 5, "unit": "bar"}
